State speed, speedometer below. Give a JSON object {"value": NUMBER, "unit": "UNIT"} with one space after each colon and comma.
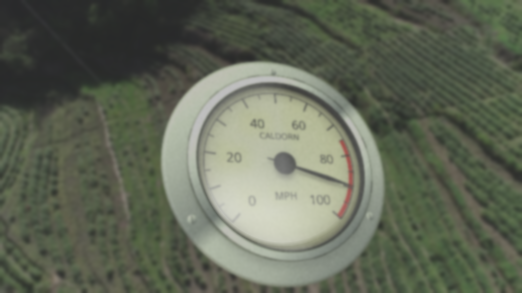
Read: {"value": 90, "unit": "mph"}
